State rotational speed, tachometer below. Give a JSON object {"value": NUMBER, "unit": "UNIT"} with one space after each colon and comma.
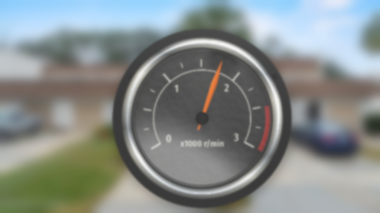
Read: {"value": 1750, "unit": "rpm"}
